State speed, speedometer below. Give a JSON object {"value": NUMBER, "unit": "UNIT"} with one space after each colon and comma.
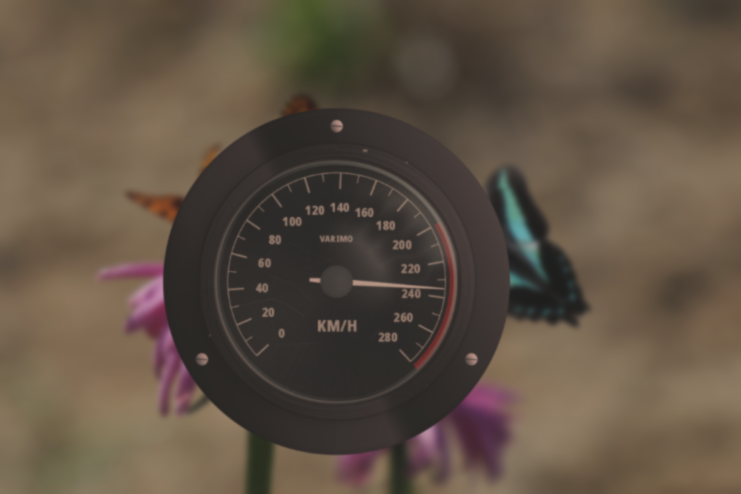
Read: {"value": 235, "unit": "km/h"}
